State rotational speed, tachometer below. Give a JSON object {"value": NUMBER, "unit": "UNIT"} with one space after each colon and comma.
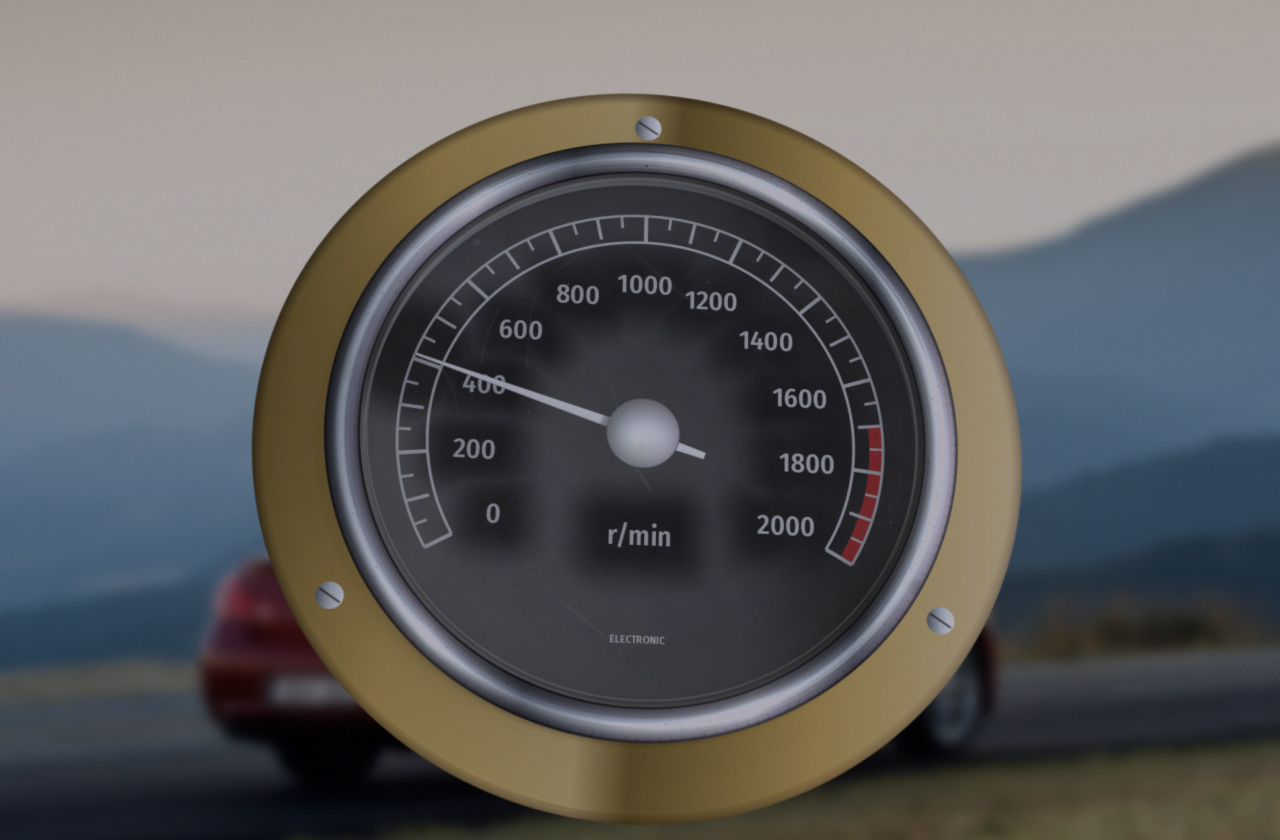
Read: {"value": 400, "unit": "rpm"}
